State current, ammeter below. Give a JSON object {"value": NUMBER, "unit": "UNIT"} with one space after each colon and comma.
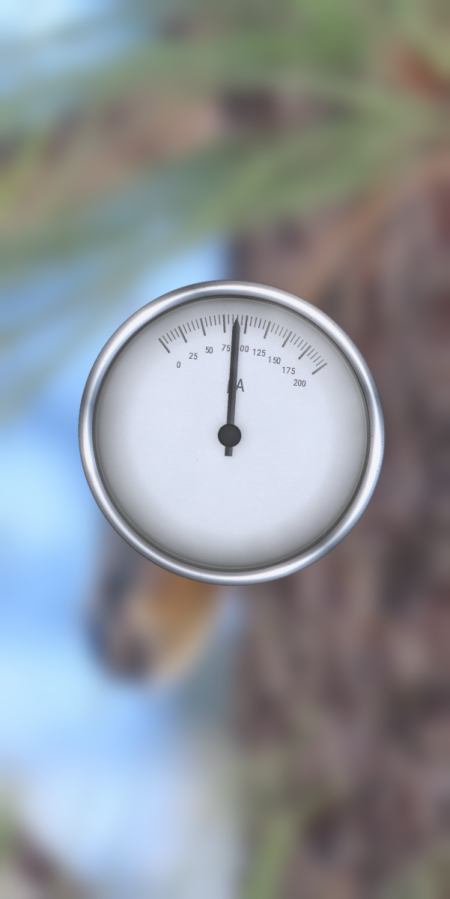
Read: {"value": 90, "unit": "µA"}
